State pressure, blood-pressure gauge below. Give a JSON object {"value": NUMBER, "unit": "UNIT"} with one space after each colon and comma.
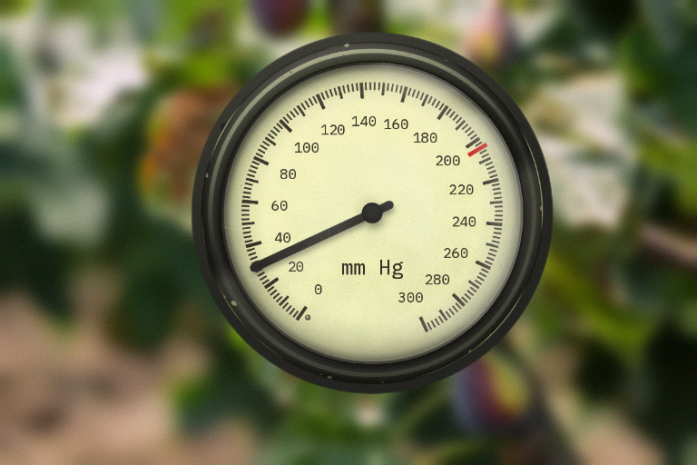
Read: {"value": 30, "unit": "mmHg"}
